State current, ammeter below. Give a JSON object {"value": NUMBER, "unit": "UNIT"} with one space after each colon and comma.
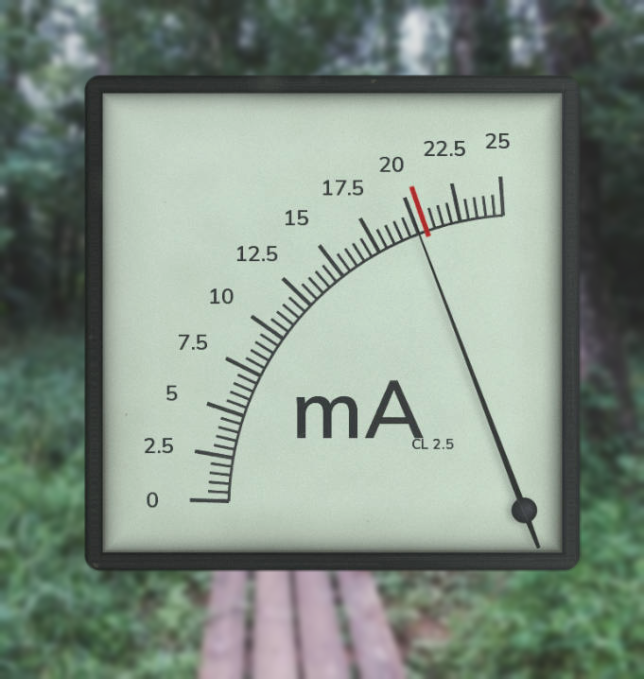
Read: {"value": 20, "unit": "mA"}
